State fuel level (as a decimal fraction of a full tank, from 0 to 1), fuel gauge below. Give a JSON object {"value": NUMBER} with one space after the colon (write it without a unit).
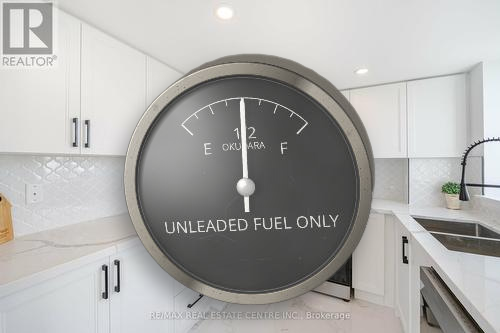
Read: {"value": 0.5}
